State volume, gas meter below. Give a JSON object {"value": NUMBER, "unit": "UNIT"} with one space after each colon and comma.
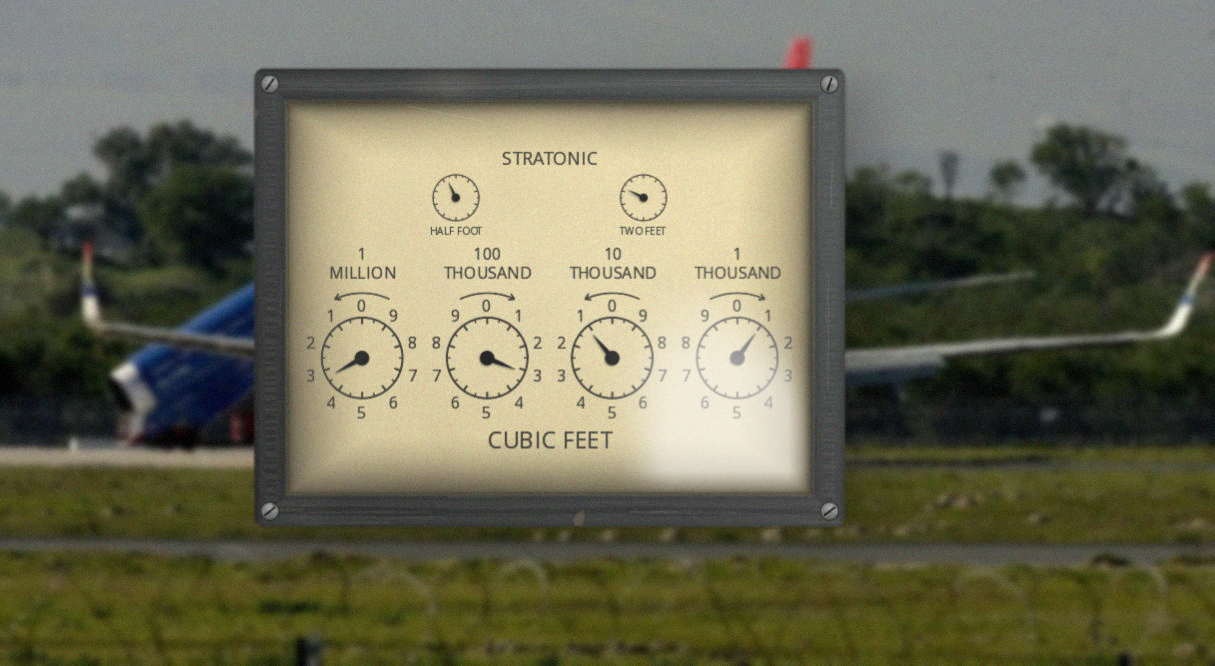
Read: {"value": 331100, "unit": "ft³"}
